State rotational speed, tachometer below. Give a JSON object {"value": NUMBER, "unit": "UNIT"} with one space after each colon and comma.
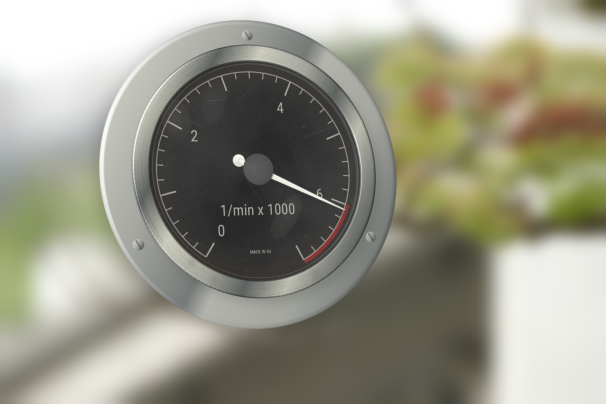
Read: {"value": 6100, "unit": "rpm"}
